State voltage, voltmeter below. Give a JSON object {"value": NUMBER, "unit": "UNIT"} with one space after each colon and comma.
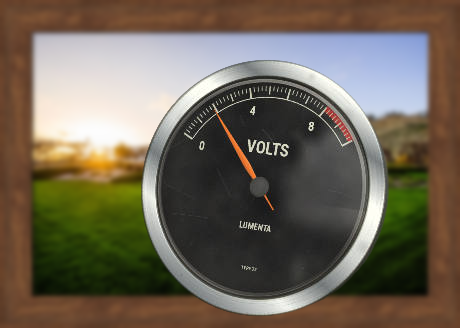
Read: {"value": 2, "unit": "V"}
